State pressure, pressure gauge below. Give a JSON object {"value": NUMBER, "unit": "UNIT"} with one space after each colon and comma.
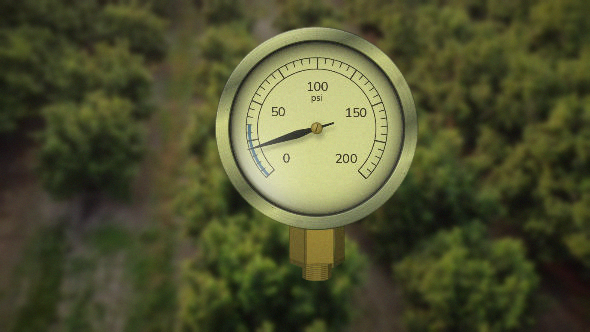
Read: {"value": 20, "unit": "psi"}
